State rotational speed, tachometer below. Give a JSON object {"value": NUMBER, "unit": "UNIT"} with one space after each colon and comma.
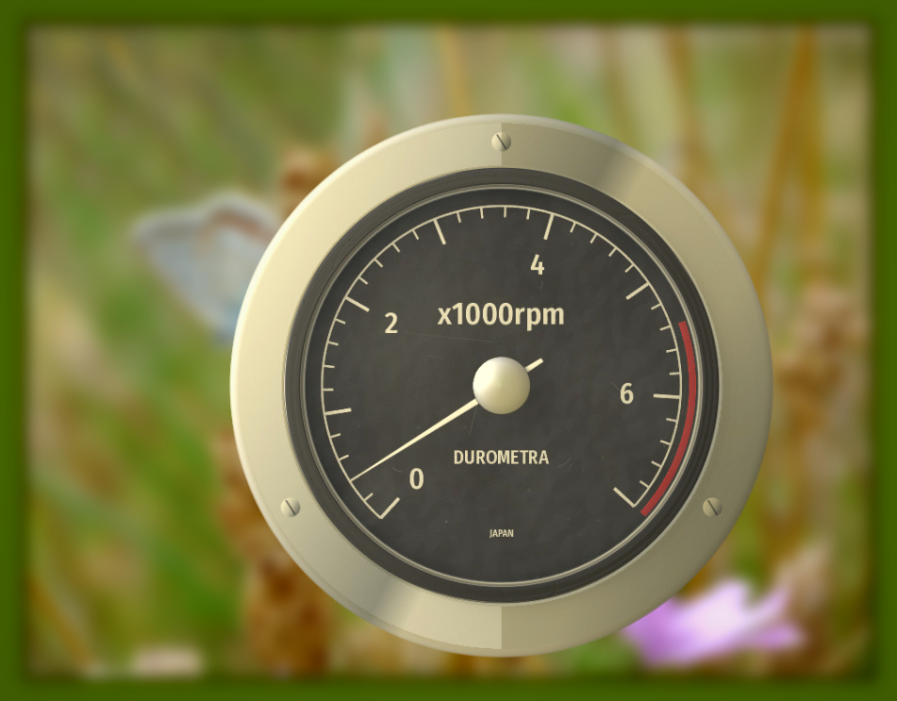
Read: {"value": 400, "unit": "rpm"}
